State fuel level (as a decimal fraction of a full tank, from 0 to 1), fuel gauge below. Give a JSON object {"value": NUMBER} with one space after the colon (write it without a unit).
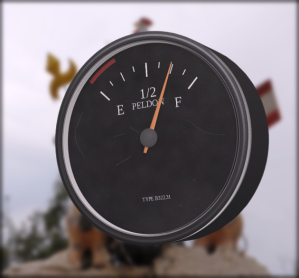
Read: {"value": 0.75}
